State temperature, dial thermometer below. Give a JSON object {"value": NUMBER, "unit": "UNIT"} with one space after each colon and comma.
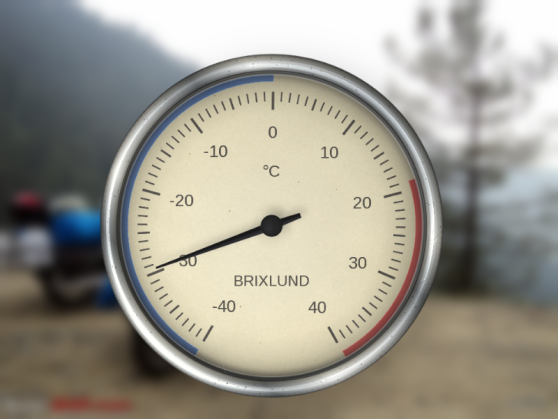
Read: {"value": -29.5, "unit": "°C"}
